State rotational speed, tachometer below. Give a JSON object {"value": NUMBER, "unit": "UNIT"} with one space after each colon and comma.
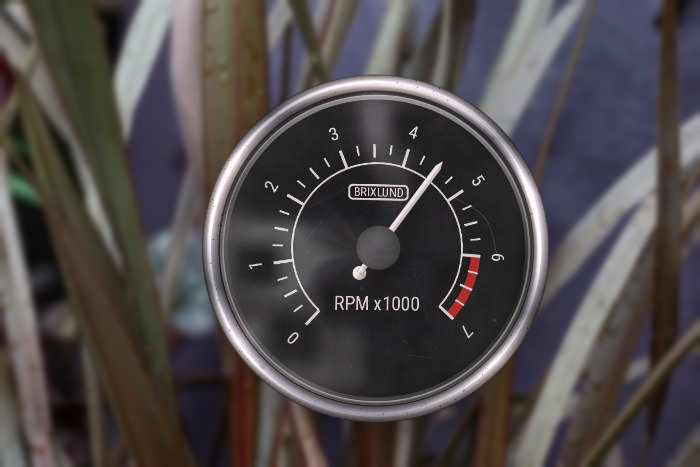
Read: {"value": 4500, "unit": "rpm"}
